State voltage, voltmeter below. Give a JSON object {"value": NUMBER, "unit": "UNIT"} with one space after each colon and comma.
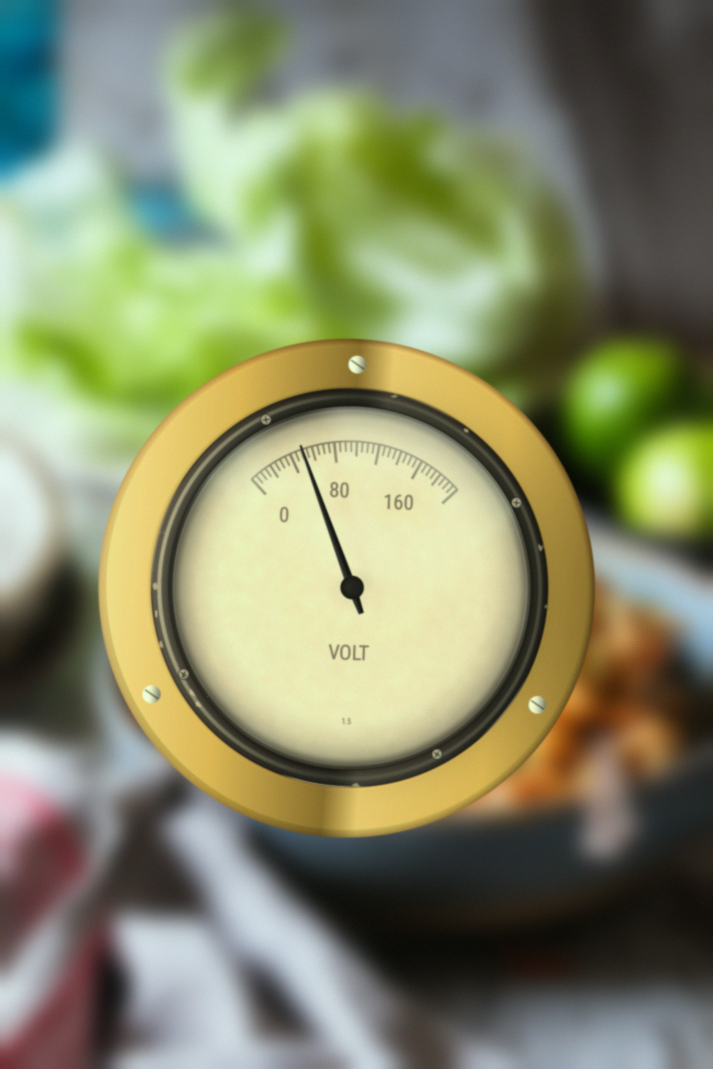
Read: {"value": 50, "unit": "V"}
